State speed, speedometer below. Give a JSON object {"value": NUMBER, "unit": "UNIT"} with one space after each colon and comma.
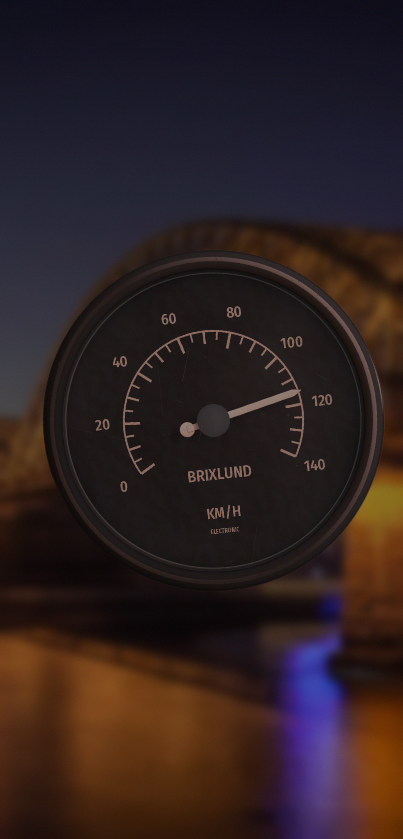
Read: {"value": 115, "unit": "km/h"}
